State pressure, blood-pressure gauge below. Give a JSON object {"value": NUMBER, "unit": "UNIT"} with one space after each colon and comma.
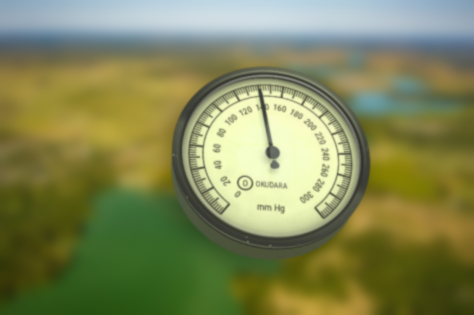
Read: {"value": 140, "unit": "mmHg"}
